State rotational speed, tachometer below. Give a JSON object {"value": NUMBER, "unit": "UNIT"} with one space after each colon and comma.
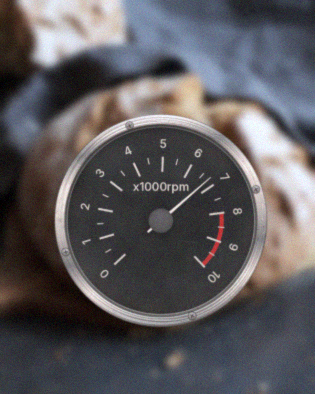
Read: {"value": 6750, "unit": "rpm"}
